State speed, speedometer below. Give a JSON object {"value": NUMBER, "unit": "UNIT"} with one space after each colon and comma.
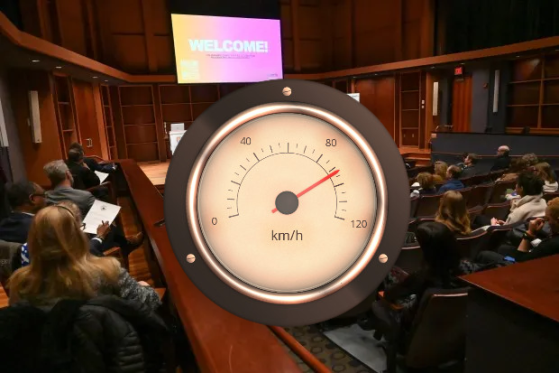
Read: {"value": 92.5, "unit": "km/h"}
